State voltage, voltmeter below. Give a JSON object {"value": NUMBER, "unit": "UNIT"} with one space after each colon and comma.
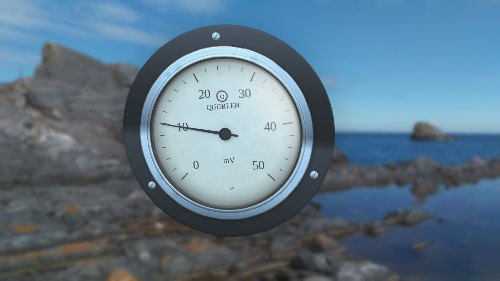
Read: {"value": 10, "unit": "mV"}
